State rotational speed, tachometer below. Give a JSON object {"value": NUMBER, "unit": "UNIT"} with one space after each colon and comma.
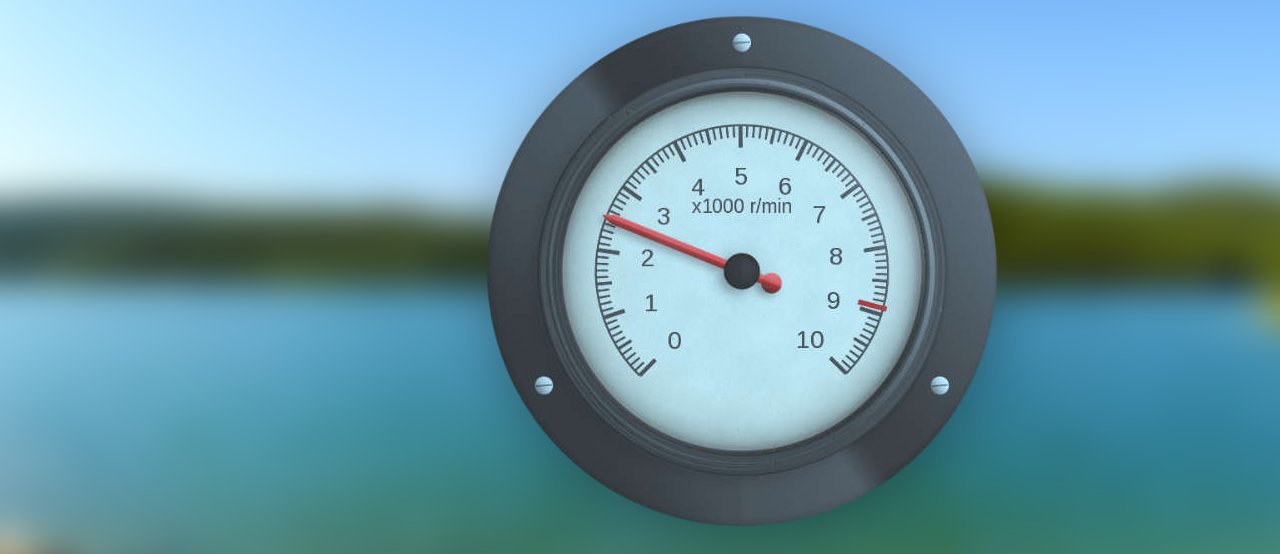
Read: {"value": 2500, "unit": "rpm"}
